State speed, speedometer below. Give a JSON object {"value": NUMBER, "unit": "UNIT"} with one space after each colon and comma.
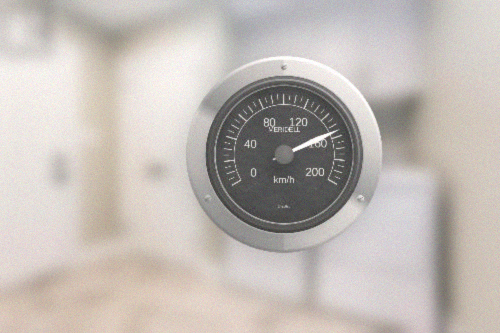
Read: {"value": 155, "unit": "km/h"}
